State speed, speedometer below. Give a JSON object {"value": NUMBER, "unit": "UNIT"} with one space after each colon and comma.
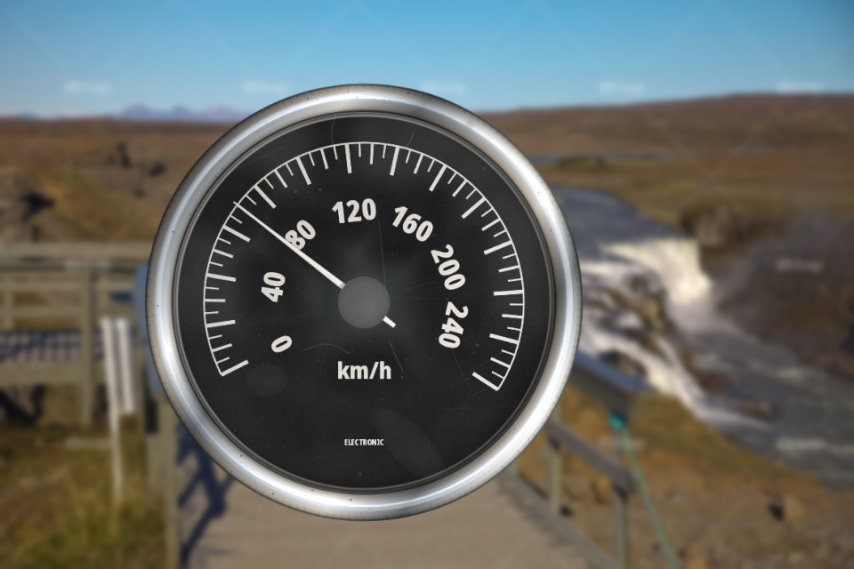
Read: {"value": 70, "unit": "km/h"}
